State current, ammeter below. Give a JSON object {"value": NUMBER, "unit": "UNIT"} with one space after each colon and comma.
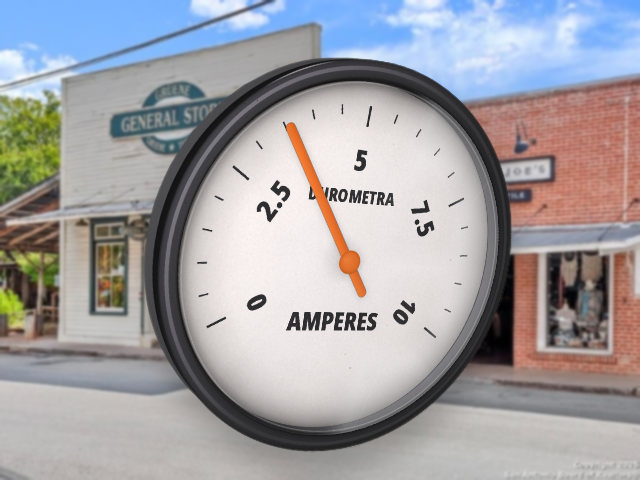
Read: {"value": 3.5, "unit": "A"}
